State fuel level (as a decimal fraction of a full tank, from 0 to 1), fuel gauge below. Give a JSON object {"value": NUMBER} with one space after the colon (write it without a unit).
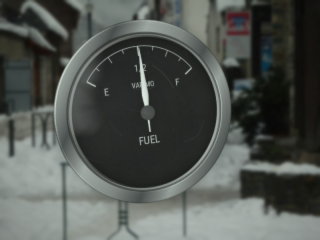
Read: {"value": 0.5}
